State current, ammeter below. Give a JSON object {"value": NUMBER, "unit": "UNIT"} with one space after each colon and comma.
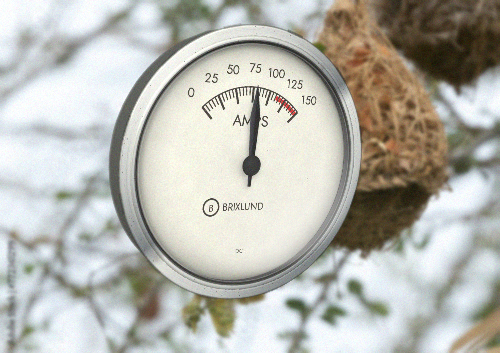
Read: {"value": 75, "unit": "A"}
